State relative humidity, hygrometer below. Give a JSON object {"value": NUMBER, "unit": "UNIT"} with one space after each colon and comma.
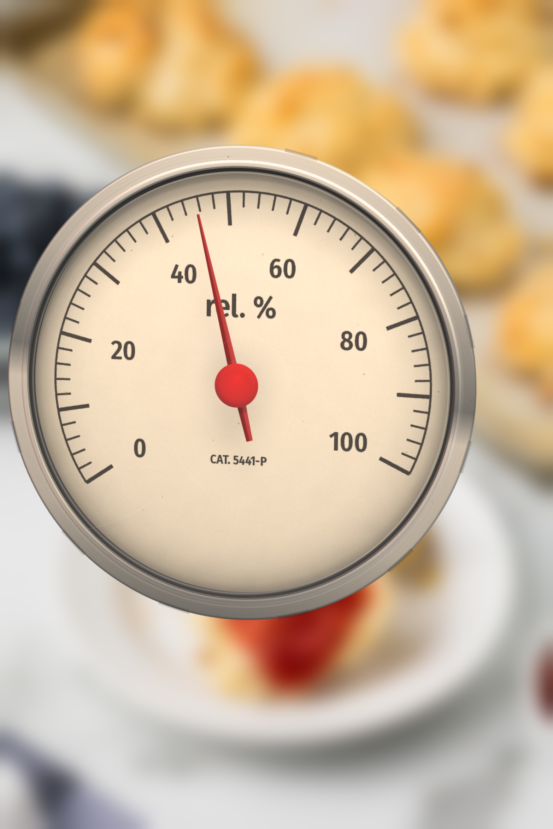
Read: {"value": 46, "unit": "%"}
